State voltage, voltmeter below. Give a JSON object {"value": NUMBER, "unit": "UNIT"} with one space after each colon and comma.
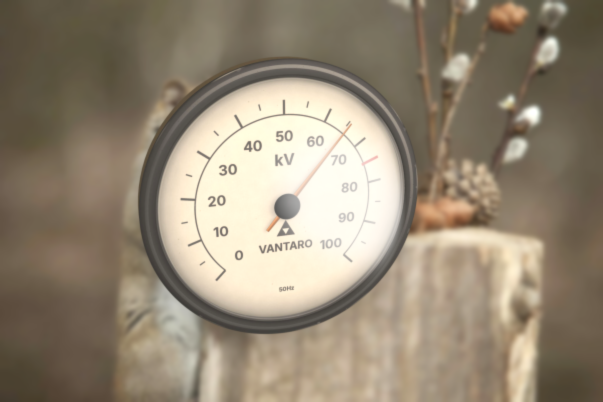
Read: {"value": 65, "unit": "kV"}
